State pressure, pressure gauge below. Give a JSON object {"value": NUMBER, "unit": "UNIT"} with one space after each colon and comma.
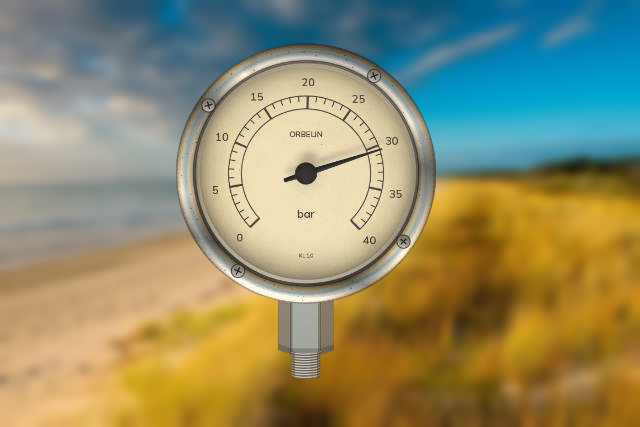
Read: {"value": 30.5, "unit": "bar"}
